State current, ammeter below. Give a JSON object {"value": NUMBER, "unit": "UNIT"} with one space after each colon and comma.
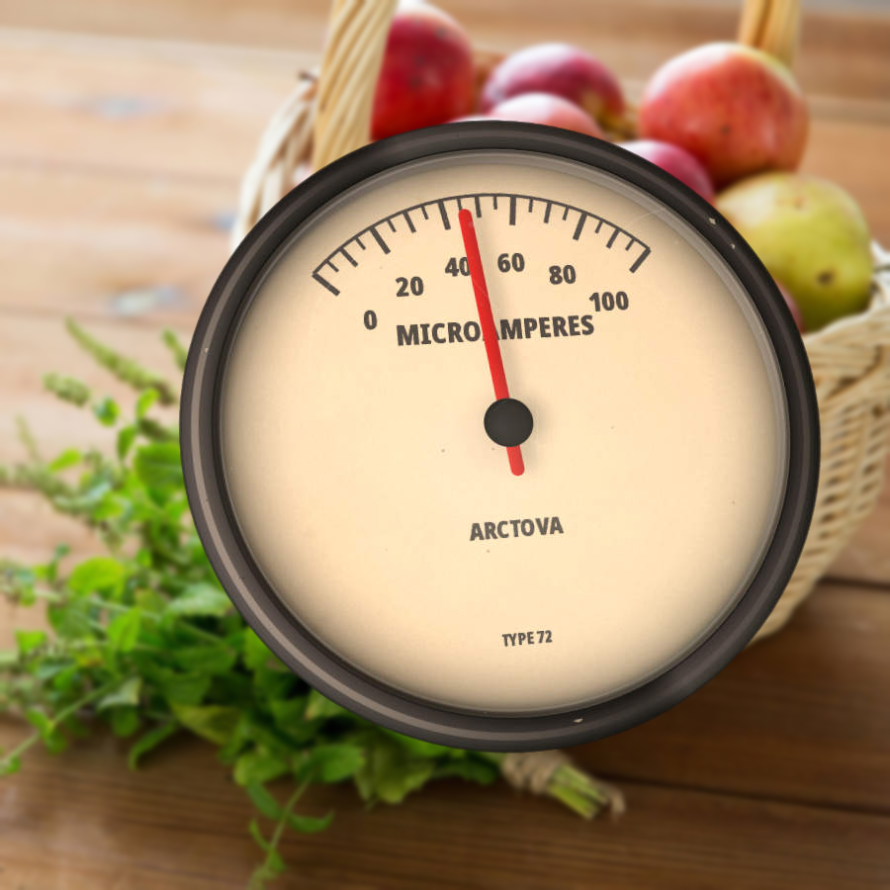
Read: {"value": 45, "unit": "µA"}
